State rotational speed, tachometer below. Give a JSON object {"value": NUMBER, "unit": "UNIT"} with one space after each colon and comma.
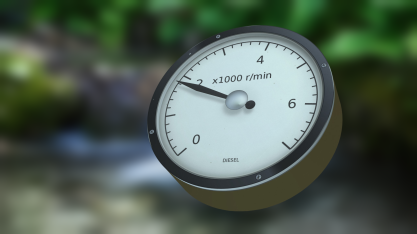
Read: {"value": 1800, "unit": "rpm"}
